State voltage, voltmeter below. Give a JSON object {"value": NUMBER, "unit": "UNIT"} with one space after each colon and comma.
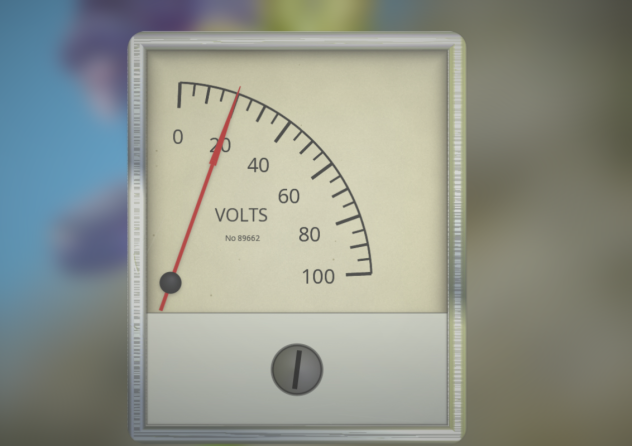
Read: {"value": 20, "unit": "V"}
